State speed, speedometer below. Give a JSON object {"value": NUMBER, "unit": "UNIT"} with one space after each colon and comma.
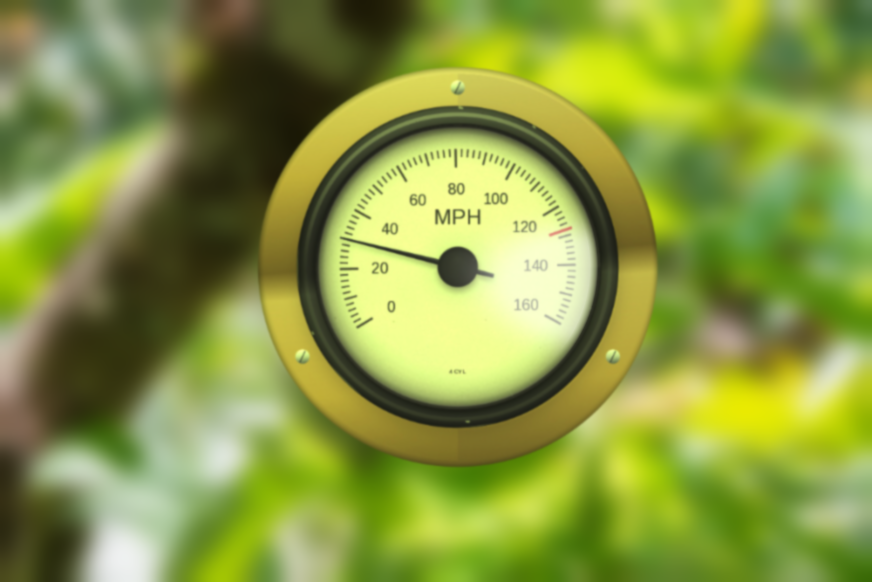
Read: {"value": 30, "unit": "mph"}
